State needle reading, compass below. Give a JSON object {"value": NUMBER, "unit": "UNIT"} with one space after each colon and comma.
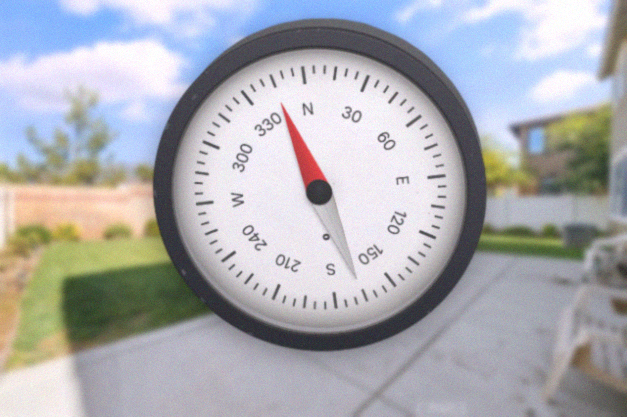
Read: {"value": 345, "unit": "°"}
